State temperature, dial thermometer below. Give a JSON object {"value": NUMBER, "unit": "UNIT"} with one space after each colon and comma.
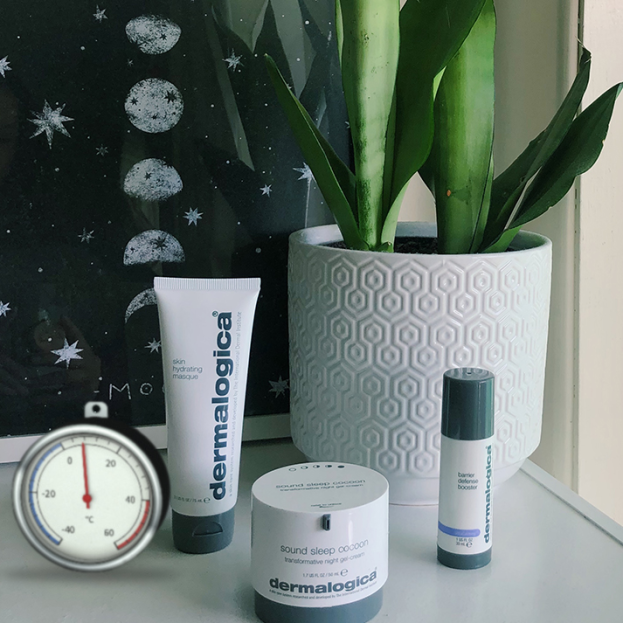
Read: {"value": 8, "unit": "°C"}
